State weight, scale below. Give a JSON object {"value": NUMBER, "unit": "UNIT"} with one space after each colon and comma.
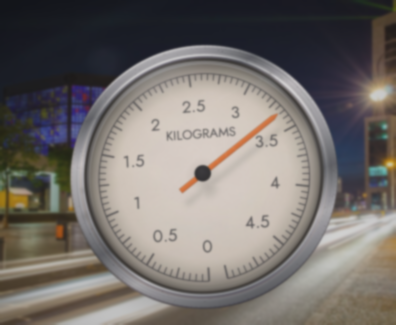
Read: {"value": 3.35, "unit": "kg"}
